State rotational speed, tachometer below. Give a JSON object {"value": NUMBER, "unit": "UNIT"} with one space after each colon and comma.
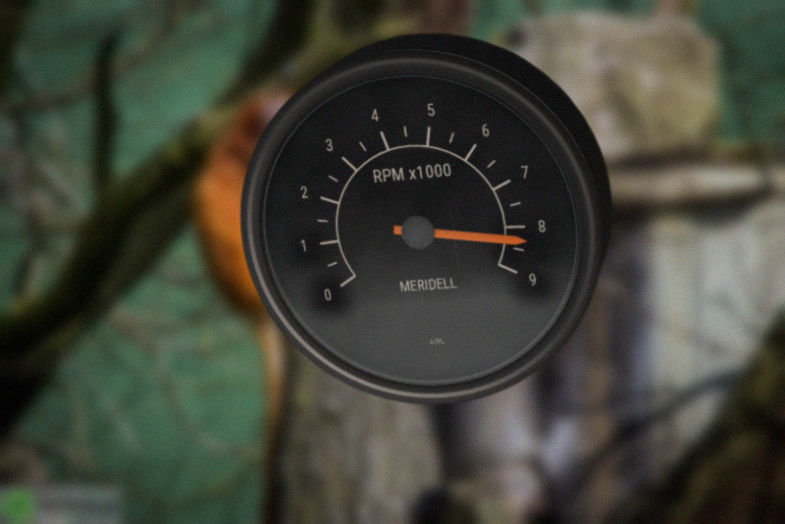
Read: {"value": 8250, "unit": "rpm"}
